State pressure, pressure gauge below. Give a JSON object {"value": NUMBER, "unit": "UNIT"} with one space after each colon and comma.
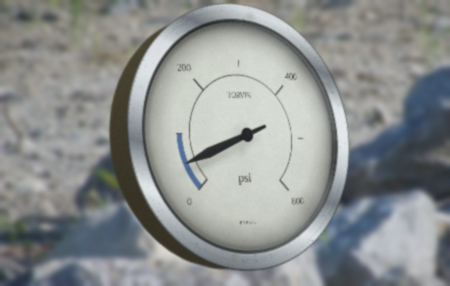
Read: {"value": 50, "unit": "psi"}
